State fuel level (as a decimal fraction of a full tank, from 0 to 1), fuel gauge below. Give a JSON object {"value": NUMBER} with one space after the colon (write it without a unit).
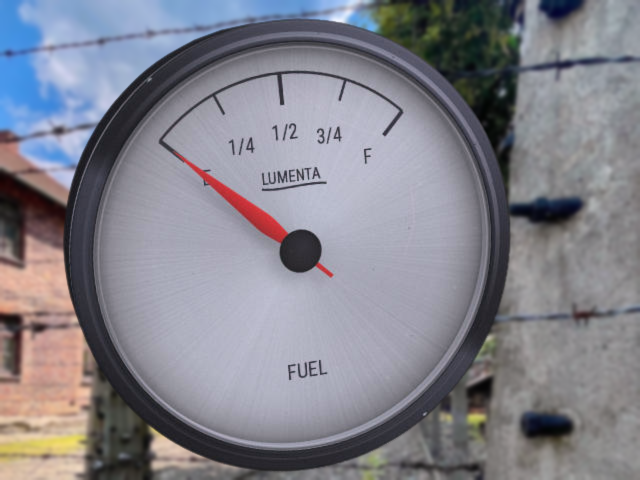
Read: {"value": 0}
